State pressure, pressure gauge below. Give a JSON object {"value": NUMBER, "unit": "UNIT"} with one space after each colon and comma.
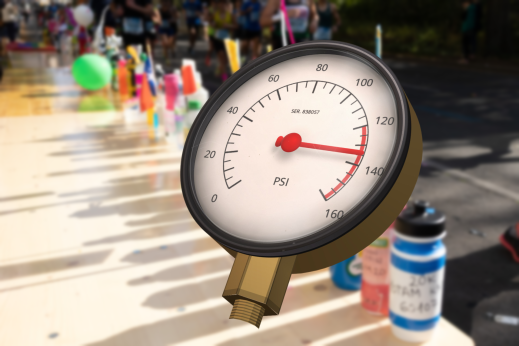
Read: {"value": 135, "unit": "psi"}
